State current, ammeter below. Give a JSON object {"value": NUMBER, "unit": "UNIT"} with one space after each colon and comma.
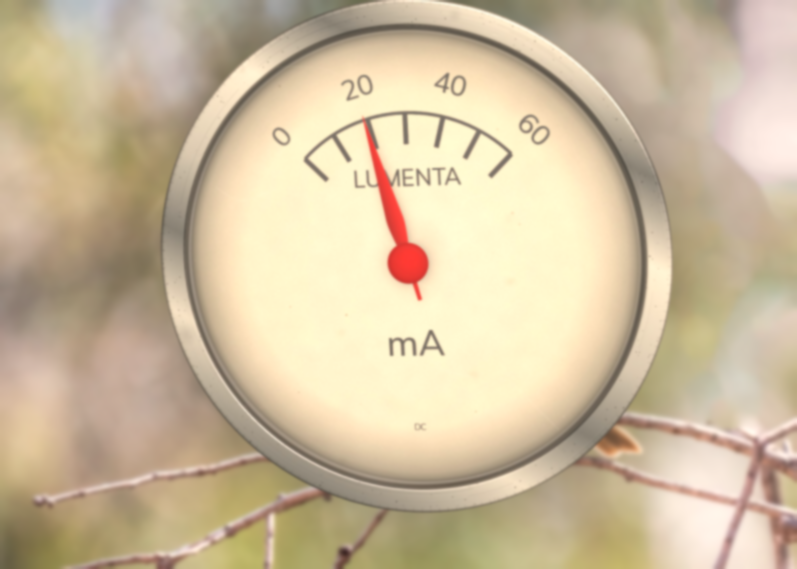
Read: {"value": 20, "unit": "mA"}
